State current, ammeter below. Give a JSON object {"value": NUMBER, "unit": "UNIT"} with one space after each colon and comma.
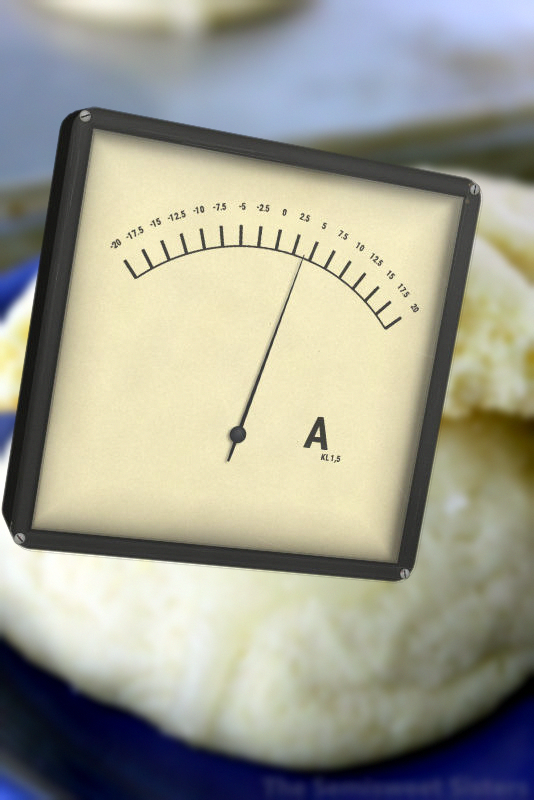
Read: {"value": 3.75, "unit": "A"}
